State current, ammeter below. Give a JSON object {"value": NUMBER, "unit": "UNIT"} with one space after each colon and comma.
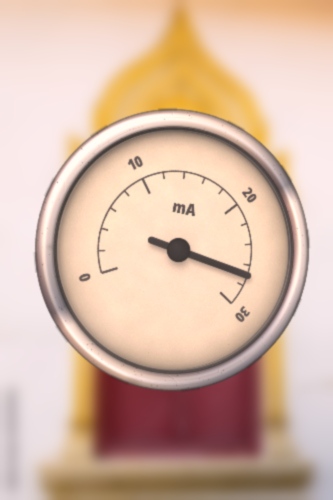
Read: {"value": 27, "unit": "mA"}
